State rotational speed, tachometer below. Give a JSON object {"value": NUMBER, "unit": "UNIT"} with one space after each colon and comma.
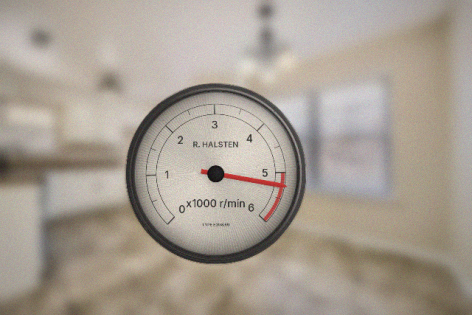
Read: {"value": 5250, "unit": "rpm"}
